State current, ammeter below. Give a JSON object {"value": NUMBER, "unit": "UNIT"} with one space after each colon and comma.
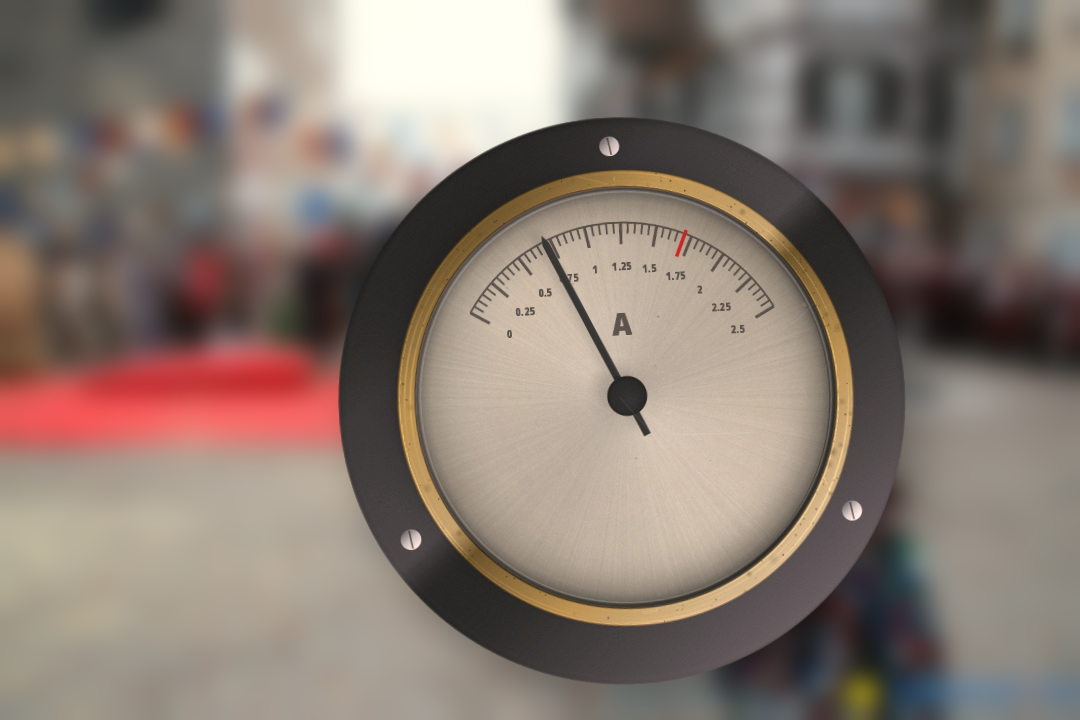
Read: {"value": 0.7, "unit": "A"}
